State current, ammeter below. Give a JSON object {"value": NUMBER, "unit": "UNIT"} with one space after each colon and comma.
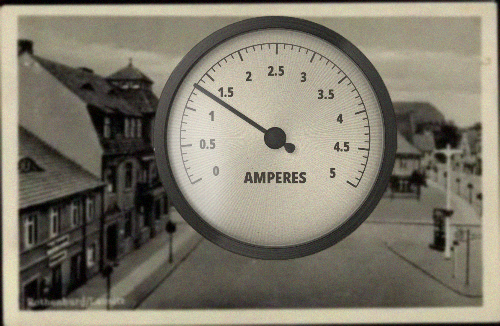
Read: {"value": 1.3, "unit": "A"}
